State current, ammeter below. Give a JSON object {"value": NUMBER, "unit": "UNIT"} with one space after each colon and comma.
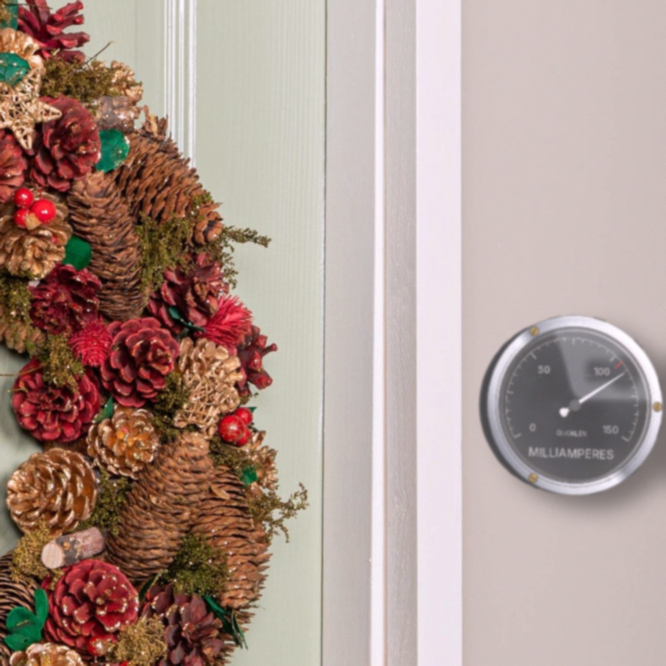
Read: {"value": 110, "unit": "mA"}
